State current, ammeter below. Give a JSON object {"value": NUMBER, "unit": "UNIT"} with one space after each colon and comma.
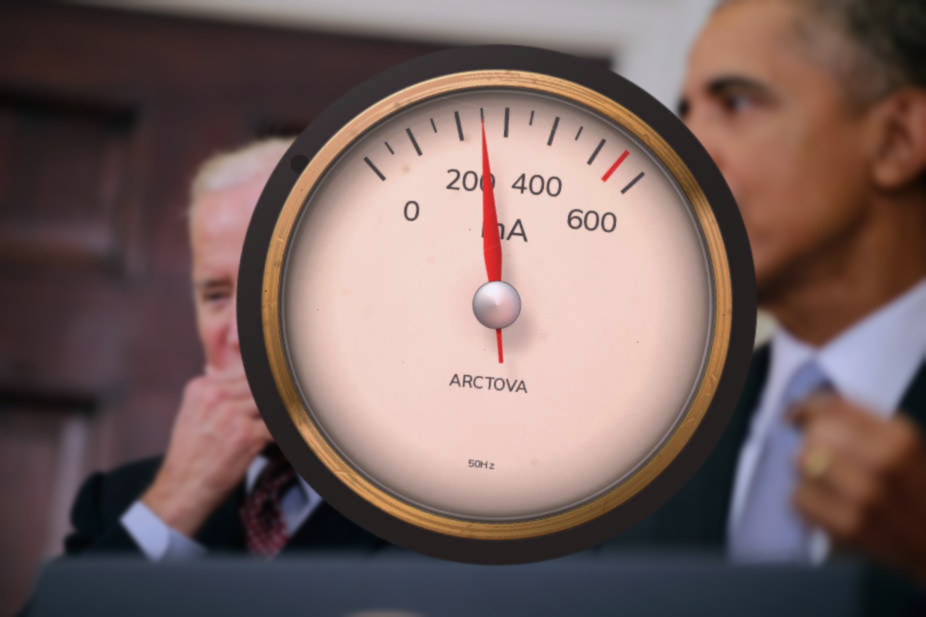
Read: {"value": 250, "unit": "mA"}
